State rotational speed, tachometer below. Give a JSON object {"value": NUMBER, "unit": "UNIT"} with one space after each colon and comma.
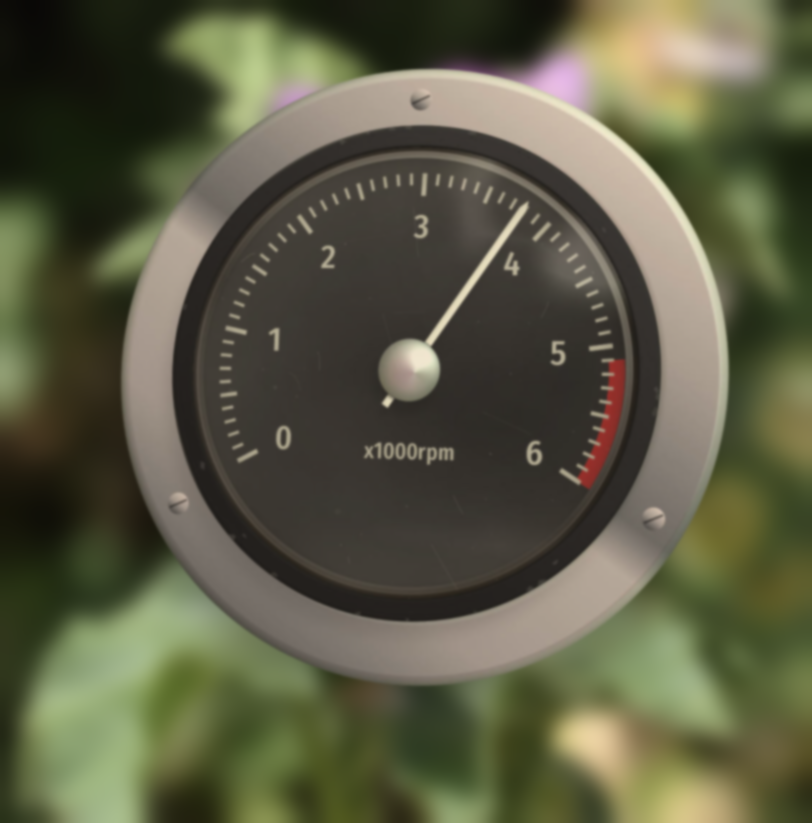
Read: {"value": 3800, "unit": "rpm"}
